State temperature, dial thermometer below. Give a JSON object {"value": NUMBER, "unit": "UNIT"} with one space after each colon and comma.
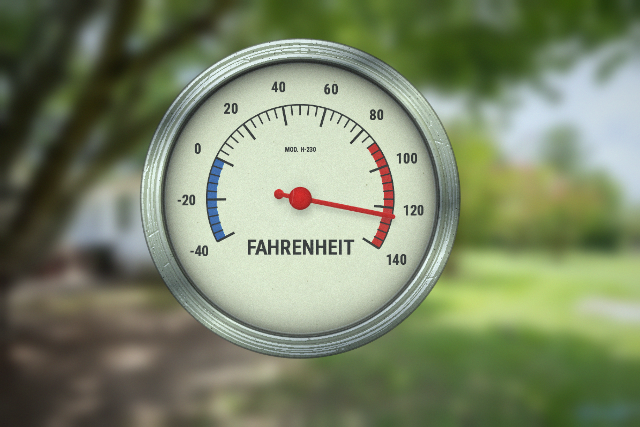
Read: {"value": 124, "unit": "°F"}
